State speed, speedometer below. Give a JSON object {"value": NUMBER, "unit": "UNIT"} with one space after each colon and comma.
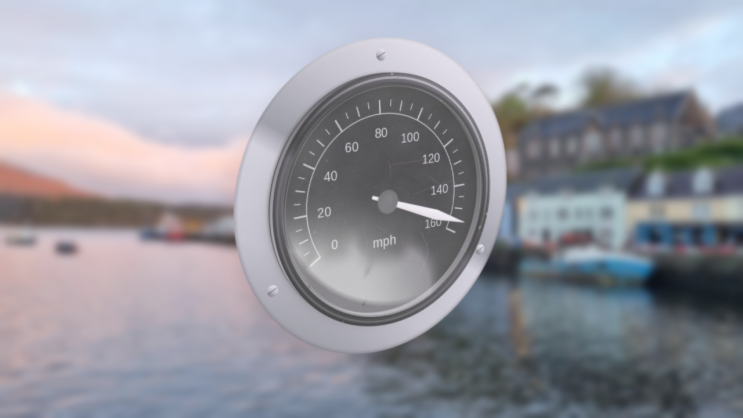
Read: {"value": 155, "unit": "mph"}
